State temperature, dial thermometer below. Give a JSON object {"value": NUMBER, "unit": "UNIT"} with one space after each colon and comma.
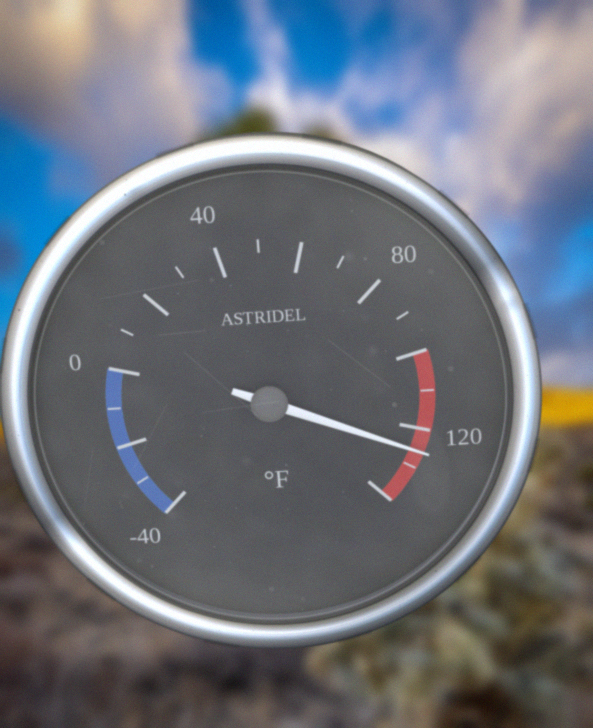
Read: {"value": 125, "unit": "°F"}
